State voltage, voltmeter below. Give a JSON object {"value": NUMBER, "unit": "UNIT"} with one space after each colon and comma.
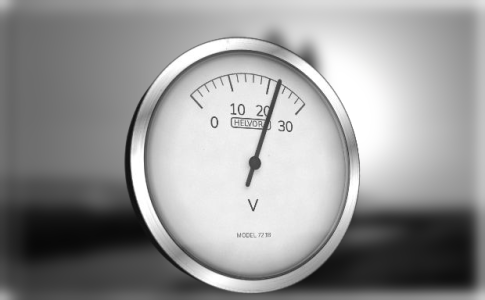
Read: {"value": 22, "unit": "V"}
